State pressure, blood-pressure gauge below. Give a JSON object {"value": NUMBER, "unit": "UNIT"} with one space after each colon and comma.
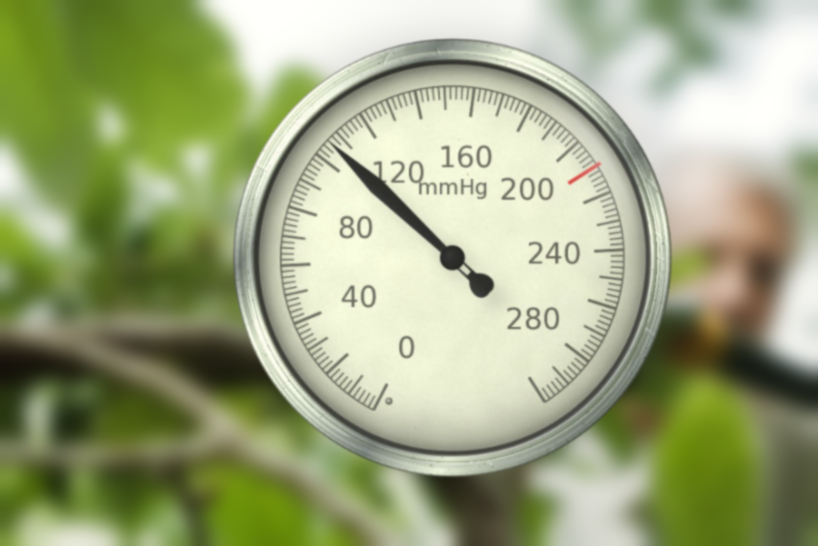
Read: {"value": 106, "unit": "mmHg"}
